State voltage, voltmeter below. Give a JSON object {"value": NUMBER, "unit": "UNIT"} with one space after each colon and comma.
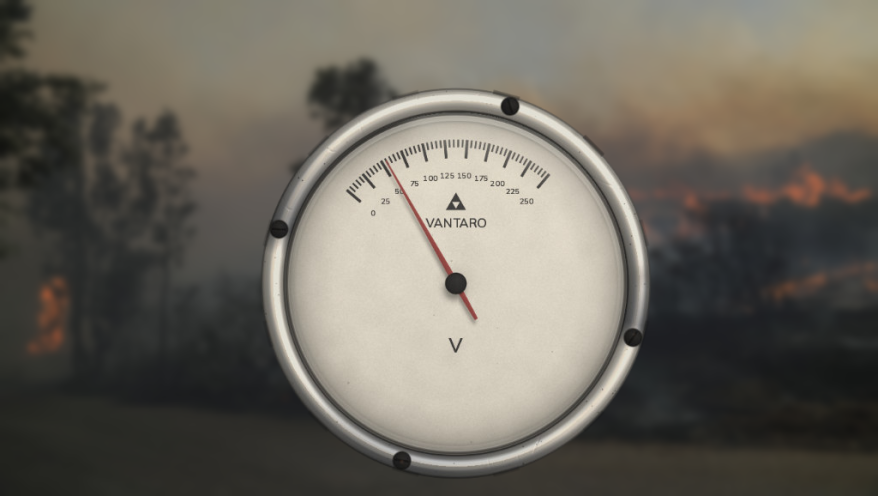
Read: {"value": 55, "unit": "V"}
